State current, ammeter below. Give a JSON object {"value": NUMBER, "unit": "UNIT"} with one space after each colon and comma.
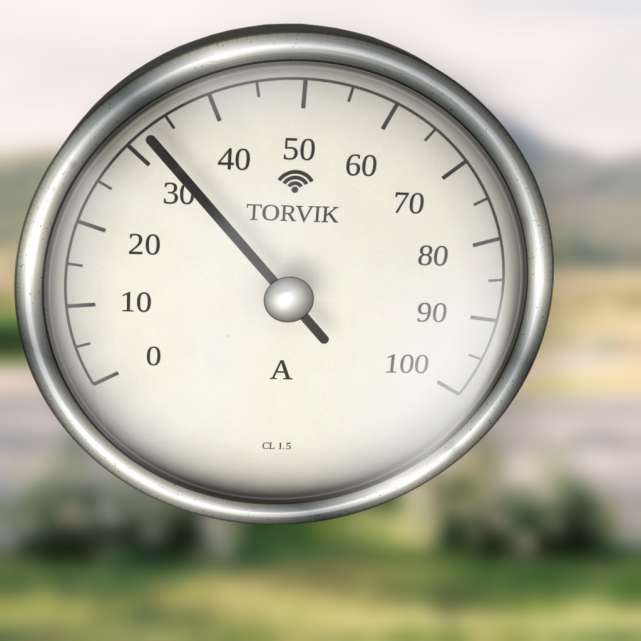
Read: {"value": 32.5, "unit": "A"}
